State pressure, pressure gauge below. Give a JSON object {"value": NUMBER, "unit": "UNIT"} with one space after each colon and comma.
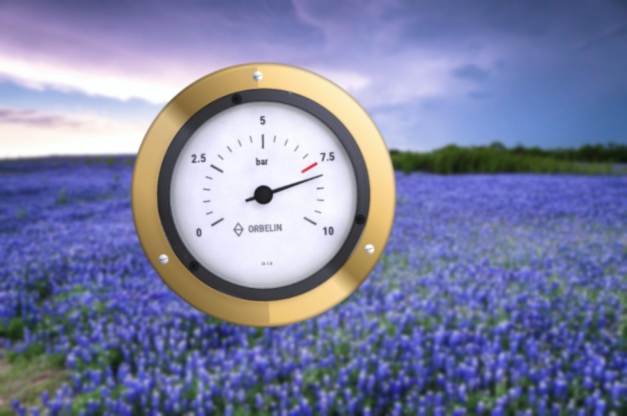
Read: {"value": 8, "unit": "bar"}
